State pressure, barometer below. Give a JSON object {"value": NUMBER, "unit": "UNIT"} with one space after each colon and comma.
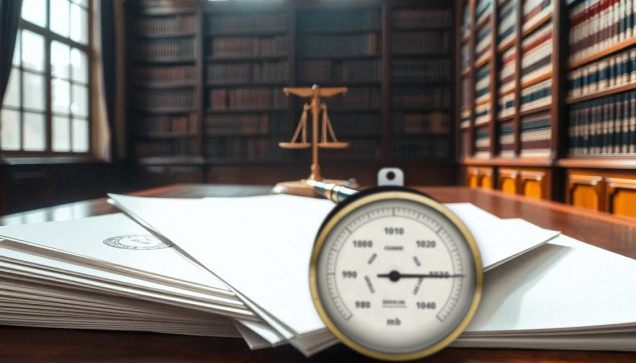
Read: {"value": 1030, "unit": "mbar"}
